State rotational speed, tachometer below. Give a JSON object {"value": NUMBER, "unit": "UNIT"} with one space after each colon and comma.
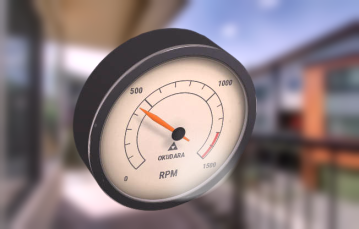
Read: {"value": 450, "unit": "rpm"}
